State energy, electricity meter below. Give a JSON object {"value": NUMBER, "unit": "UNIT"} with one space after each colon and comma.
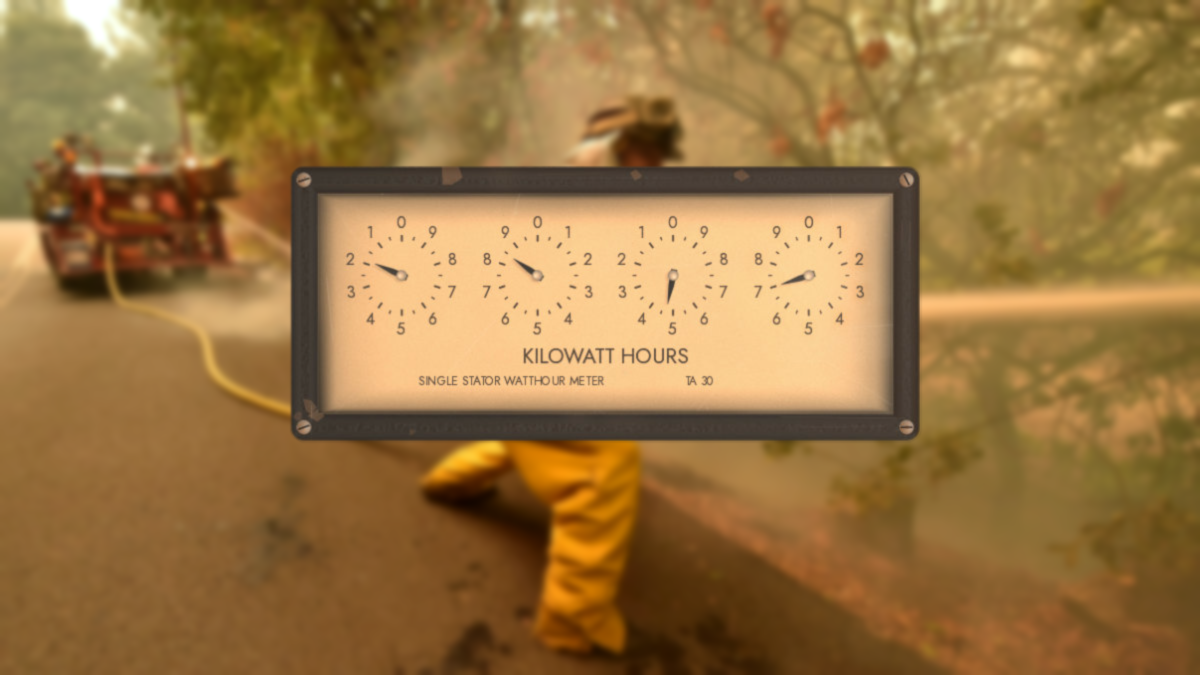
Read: {"value": 1847, "unit": "kWh"}
